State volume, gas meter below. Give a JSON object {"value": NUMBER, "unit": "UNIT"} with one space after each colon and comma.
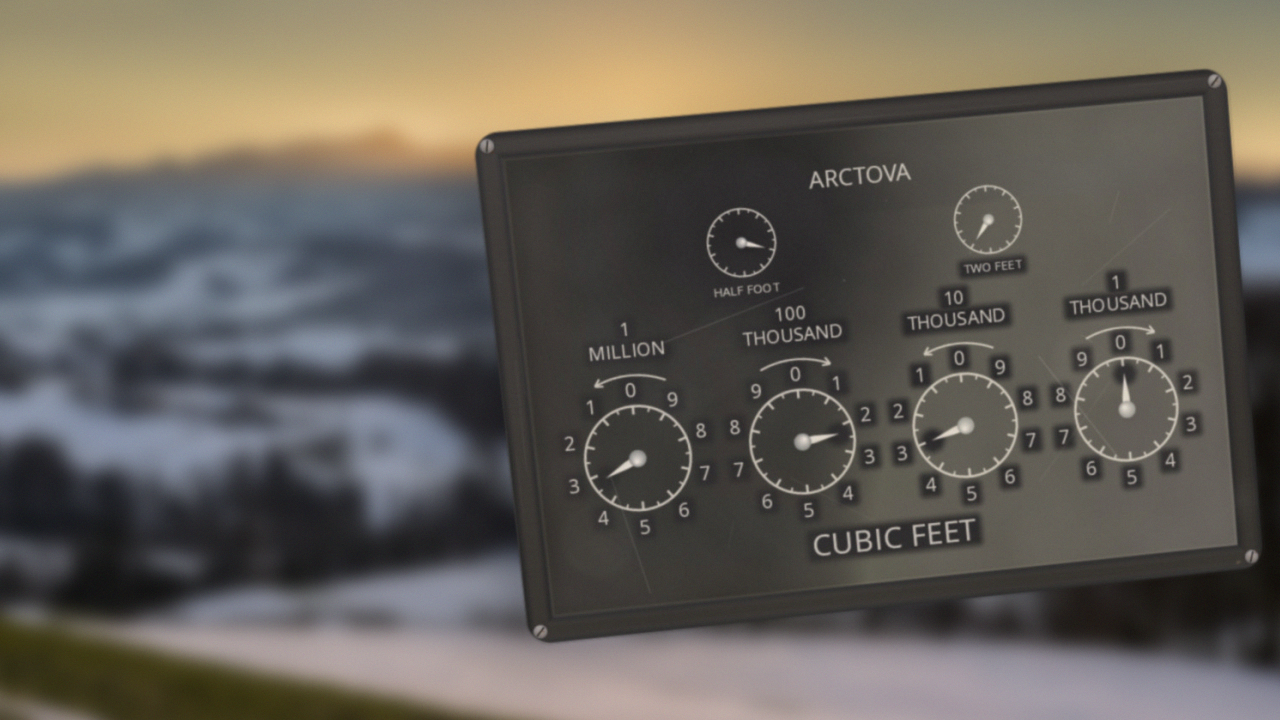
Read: {"value": 323000, "unit": "ft³"}
